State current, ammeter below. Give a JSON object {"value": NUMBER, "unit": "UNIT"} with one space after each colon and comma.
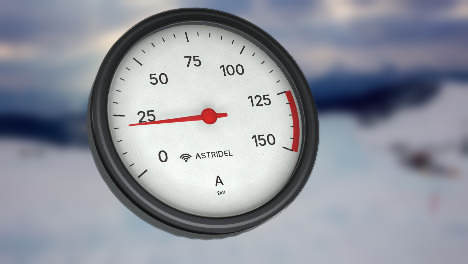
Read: {"value": 20, "unit": "A"}
